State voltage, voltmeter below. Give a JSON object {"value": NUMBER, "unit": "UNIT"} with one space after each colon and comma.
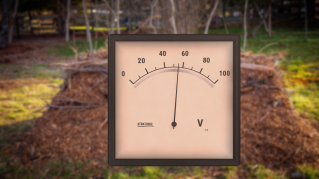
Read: {"value": 55, "unit": "V"}
